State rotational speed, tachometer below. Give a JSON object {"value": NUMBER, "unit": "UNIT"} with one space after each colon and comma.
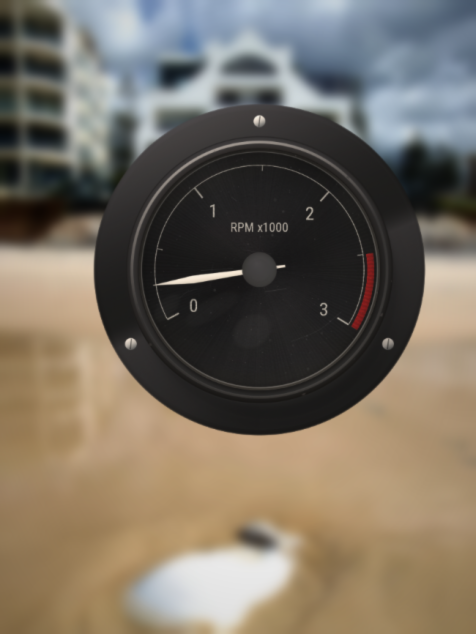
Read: {"value": 250, "unit": "rpm"}
